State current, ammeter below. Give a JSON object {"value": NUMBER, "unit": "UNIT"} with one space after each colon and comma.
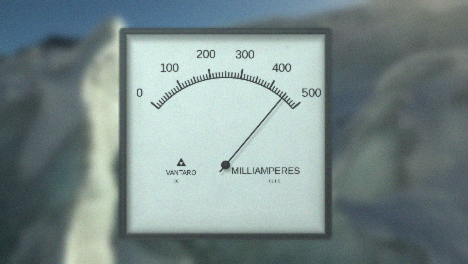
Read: {"value": 450, "unit": "mA"}
